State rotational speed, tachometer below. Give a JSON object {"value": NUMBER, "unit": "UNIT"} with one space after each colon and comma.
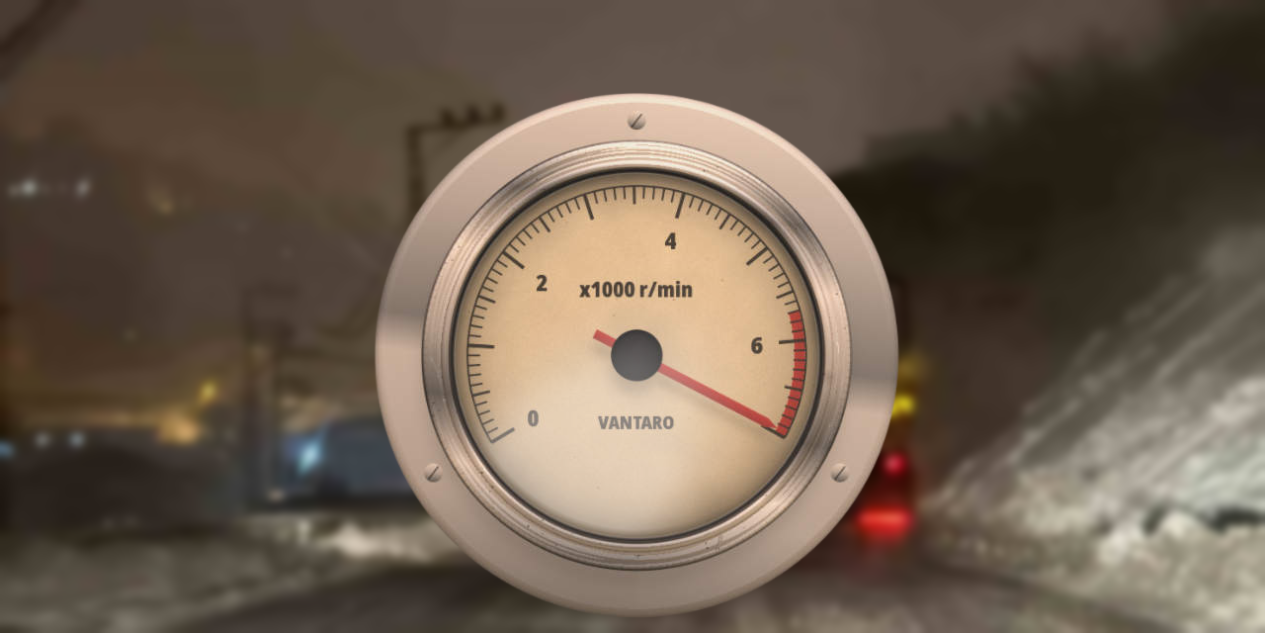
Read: {"value": 6950, "unit": "rpm"}
